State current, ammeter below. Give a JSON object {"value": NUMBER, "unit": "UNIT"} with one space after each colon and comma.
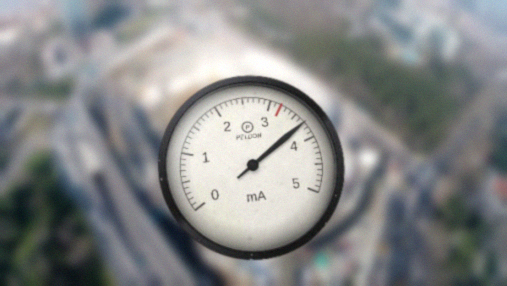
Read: {"value": 3.7, "unit": "mA"}
